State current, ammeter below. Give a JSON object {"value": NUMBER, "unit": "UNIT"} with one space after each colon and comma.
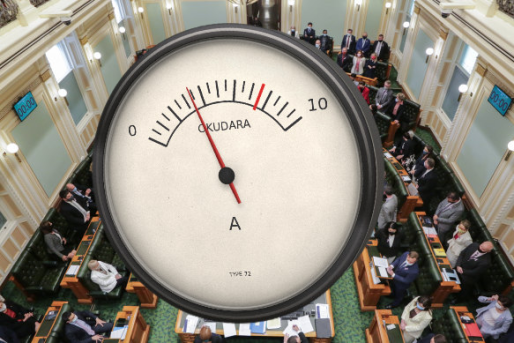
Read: {"value": 3.5, "unit": "A"}
